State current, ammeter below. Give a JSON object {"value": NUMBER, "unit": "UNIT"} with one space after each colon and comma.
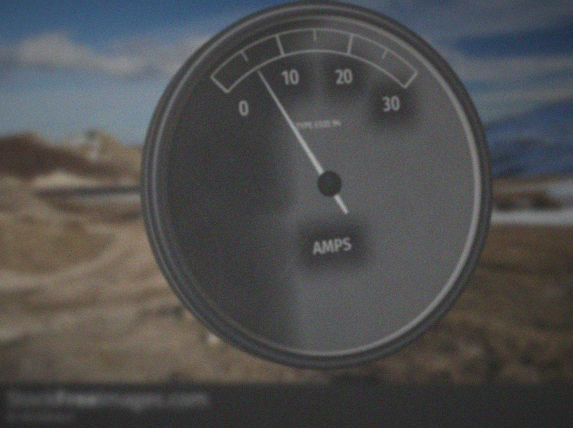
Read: {"value": 5, "unit": "A"}
